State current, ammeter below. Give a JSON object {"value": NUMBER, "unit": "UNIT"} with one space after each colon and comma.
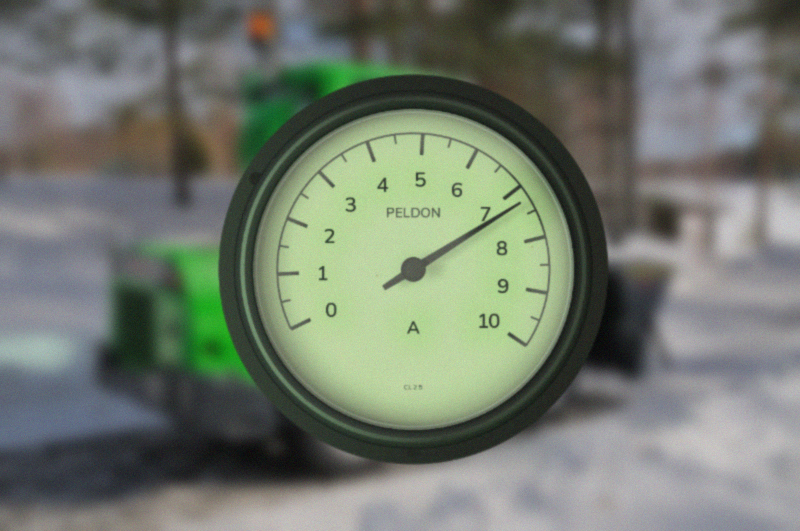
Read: {"value": 7.25, "unit": "A"}
